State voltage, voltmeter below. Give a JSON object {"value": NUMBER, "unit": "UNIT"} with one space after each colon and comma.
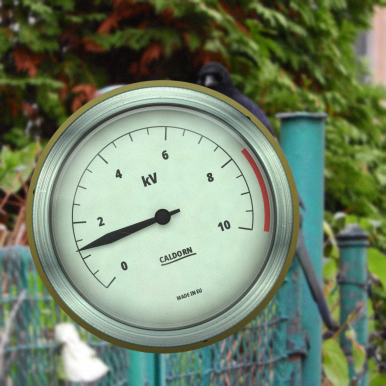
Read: {"value": 1.25, "unit": "kV"}
